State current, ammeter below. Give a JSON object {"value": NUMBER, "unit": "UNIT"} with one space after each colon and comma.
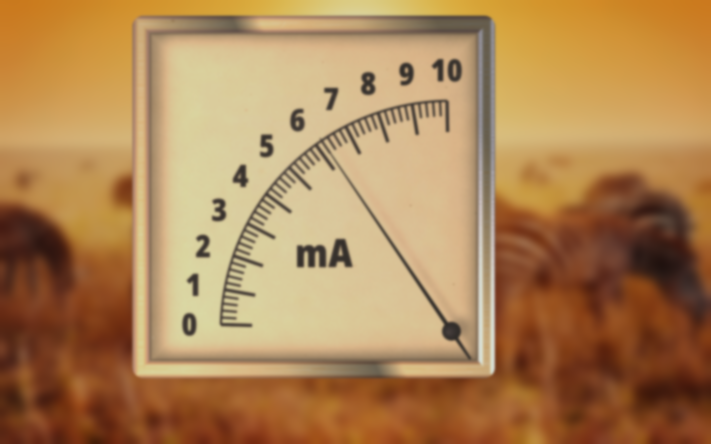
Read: {"value": 6.2, "unit": "mA"}
